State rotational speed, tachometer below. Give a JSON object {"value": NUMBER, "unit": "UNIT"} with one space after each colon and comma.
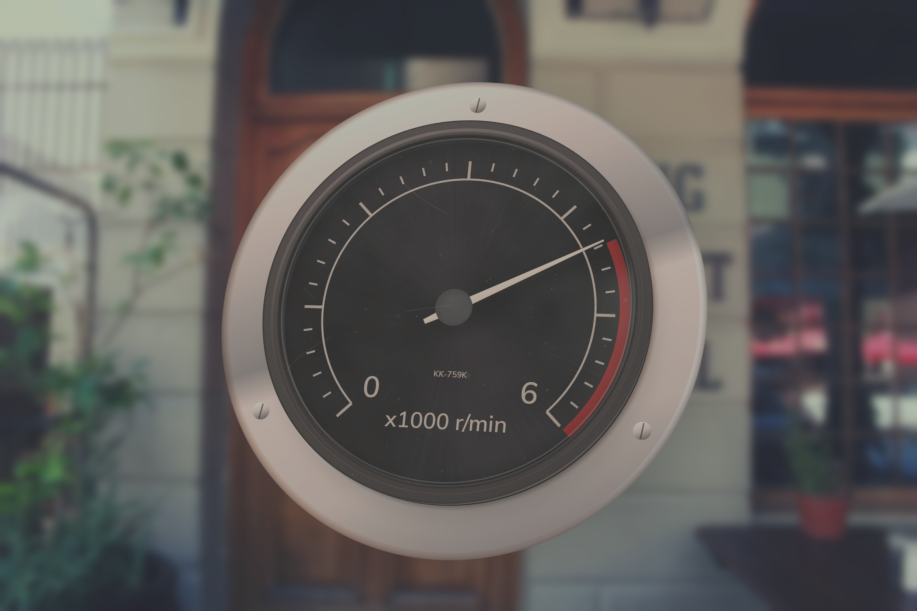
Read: {"value": 4400, "unit": "rpm"}
